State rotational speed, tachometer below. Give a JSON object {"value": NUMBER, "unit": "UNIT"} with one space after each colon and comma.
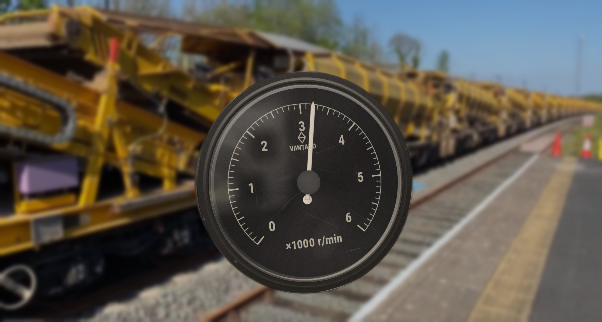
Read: {"value": 3200, "unit": "rpm"}
